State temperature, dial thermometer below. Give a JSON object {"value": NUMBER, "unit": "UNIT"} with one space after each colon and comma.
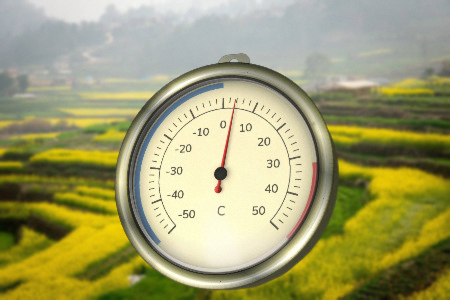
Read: {"value": 4, "unit": "°C"}
